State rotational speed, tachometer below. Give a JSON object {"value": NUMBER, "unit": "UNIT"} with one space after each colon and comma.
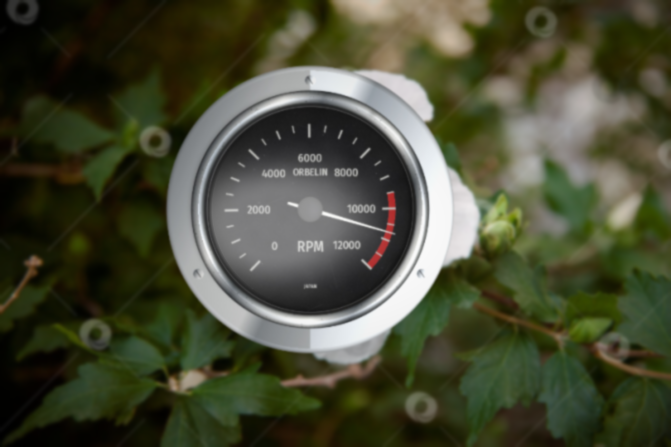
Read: {"value": 10750, "unit": "rpm"}
